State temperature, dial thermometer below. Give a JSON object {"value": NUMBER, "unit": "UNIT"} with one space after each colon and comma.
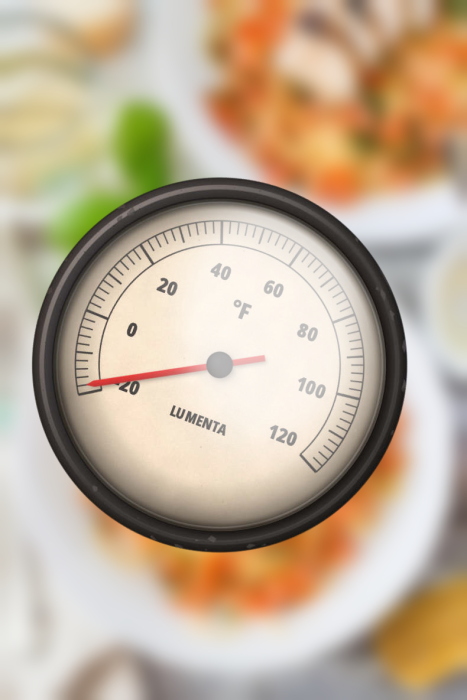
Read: {"value": -18, "unit": "°F"}
